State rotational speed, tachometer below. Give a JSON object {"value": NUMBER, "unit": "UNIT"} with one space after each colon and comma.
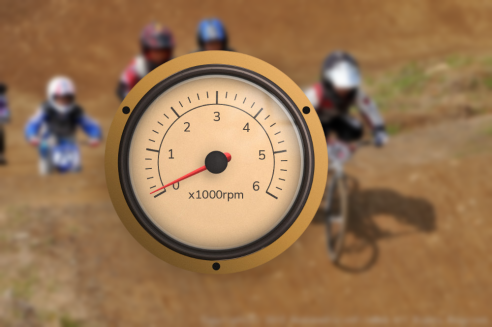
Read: {"value": 100, "unit": "rpm"}
